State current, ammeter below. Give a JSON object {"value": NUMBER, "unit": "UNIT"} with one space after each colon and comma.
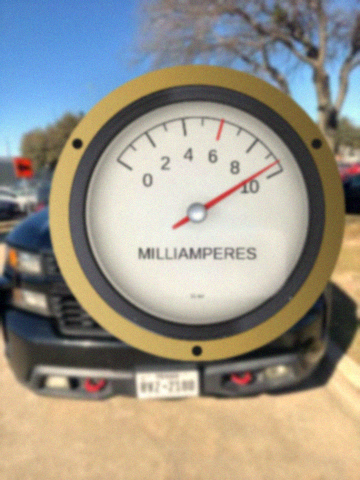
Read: {"value": 9.5, "unit": "mA"}
